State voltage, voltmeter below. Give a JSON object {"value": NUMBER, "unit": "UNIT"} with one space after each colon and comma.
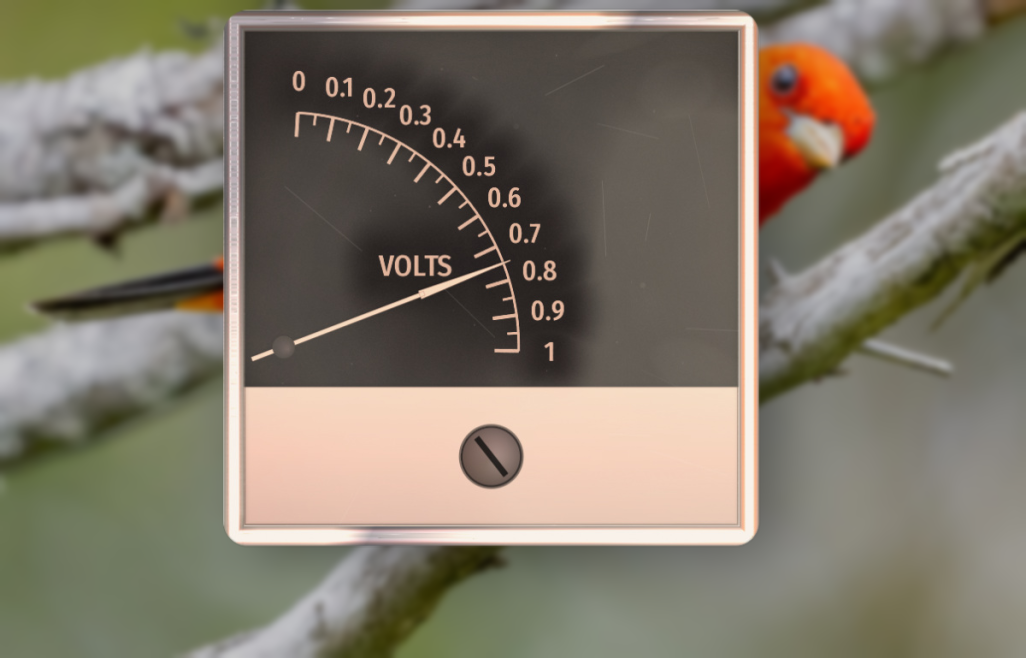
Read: {"value": 0.75, "unit": "V"}
